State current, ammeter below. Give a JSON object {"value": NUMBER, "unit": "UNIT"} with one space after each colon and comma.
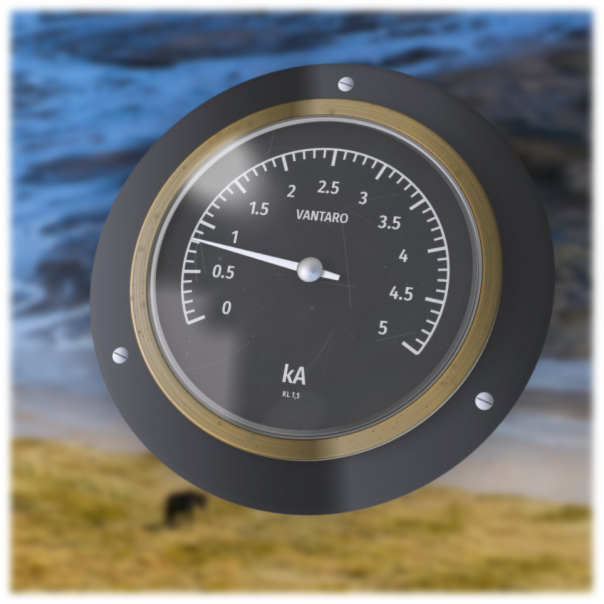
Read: {"value": 0.8, "unit": "kA"}
